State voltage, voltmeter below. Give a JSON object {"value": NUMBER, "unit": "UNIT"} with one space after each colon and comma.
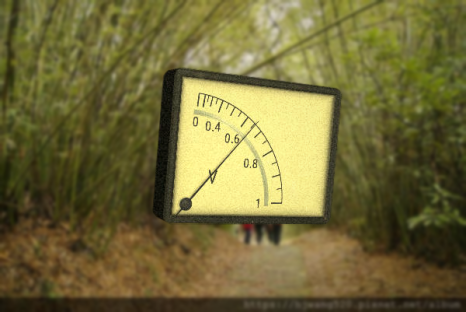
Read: {"value": 0.65, "unit": "V"}
